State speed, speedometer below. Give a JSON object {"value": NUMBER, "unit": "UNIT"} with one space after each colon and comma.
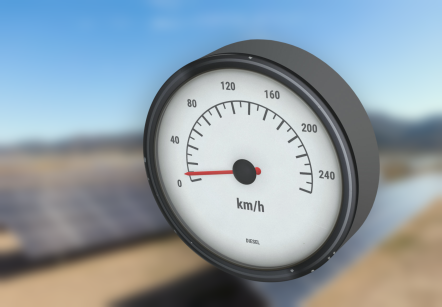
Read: {"value": 10, "unit": "km/h"}
